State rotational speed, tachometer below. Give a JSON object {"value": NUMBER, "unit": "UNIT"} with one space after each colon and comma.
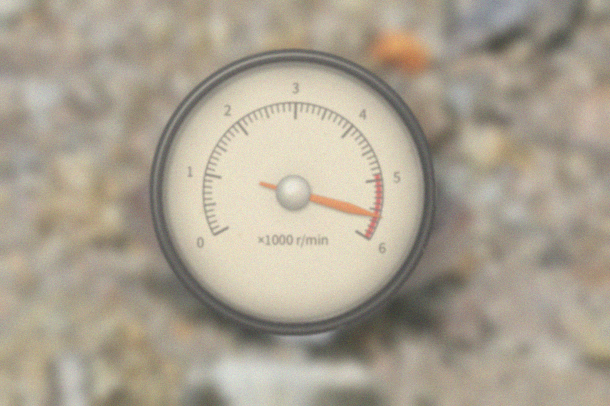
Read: {"value": 5600, "unit": "rpm"}
